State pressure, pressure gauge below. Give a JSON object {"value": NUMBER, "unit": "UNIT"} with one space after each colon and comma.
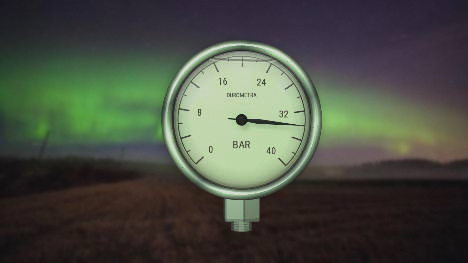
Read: {"value": 34, "unit": "bar"}
